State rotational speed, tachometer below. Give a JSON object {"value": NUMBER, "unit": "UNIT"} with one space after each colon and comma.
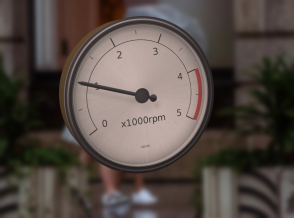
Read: {"value": 1000, "unit": "rpm"}
